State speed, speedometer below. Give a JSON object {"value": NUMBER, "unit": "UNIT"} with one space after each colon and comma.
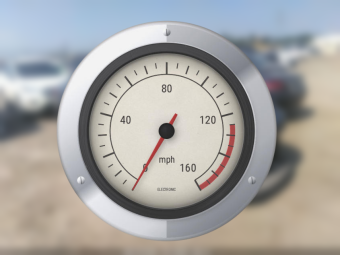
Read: {"value": 0, "unit": "mph"}
